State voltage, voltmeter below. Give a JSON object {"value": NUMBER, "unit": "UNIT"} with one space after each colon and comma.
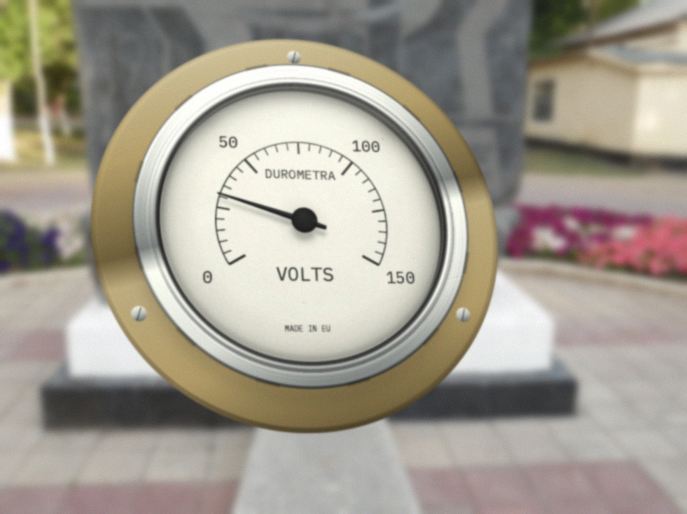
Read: {"value": 30, "unit": "V"}
